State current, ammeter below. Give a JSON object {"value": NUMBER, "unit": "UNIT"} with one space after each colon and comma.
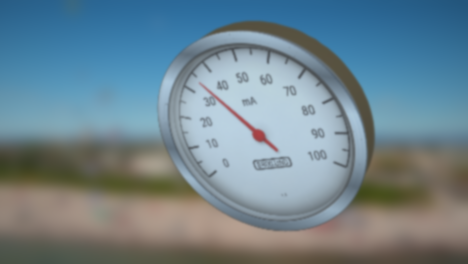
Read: {"value": 35, "unit": "mA"}
